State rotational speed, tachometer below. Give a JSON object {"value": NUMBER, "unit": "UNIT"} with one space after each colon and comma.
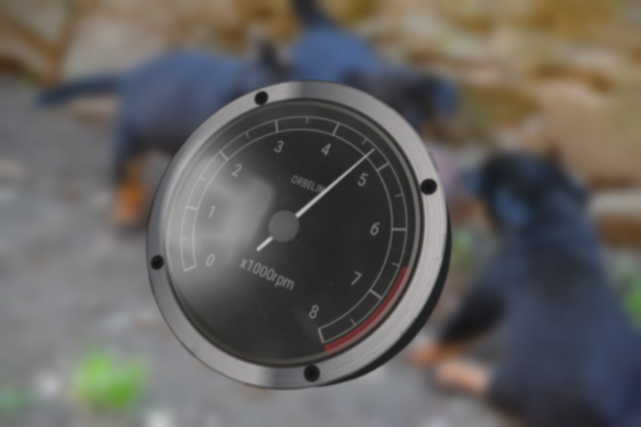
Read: {"value": 4750, "unit": "rpm"}
